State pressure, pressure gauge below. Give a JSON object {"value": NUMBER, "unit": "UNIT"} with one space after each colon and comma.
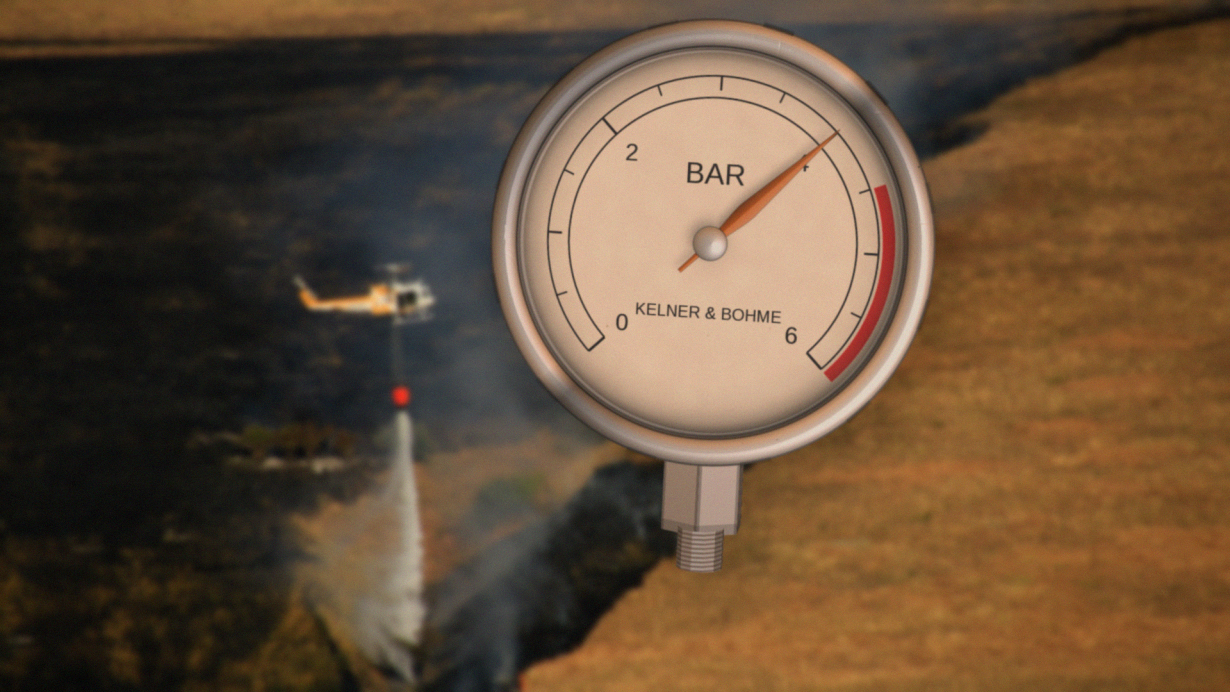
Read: {"value": 4, "unit": "bar"}
